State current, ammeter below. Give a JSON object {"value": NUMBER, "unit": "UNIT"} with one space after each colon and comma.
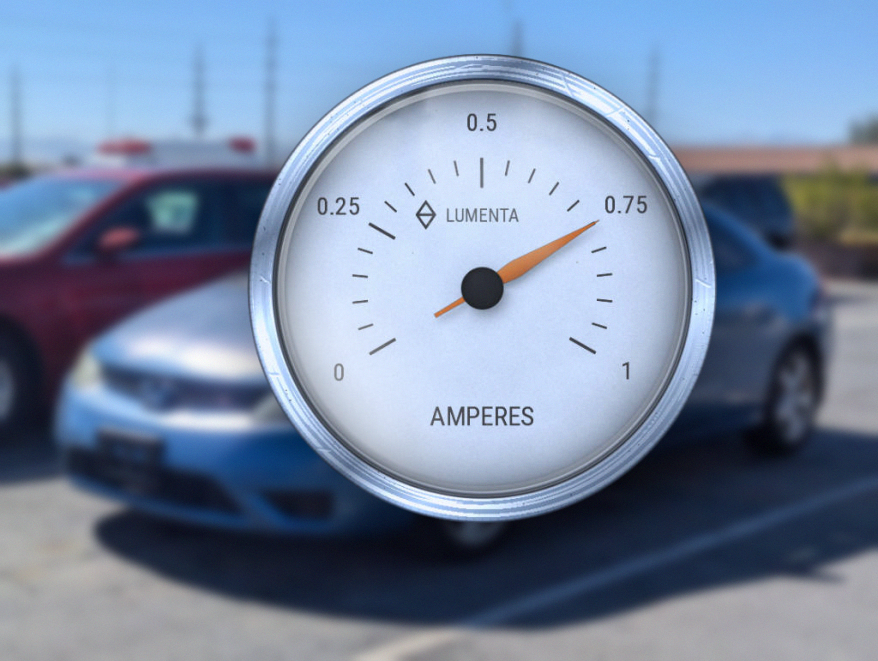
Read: {"value": 0.75, "unit": "A"}
